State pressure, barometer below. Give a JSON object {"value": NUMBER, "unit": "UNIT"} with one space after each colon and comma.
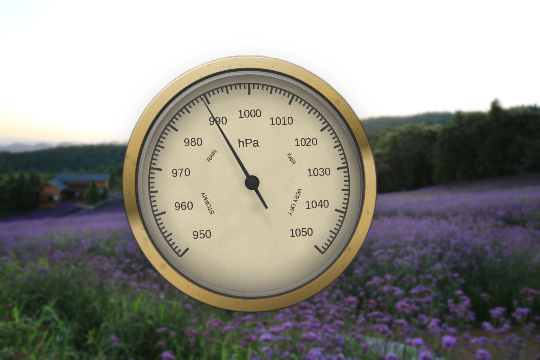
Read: {"value": 989, "unit": "hPa"}
